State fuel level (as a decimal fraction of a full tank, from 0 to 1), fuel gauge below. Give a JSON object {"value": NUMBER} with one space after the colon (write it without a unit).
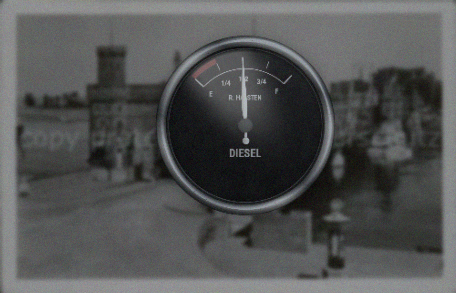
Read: {"value": 0.5}
